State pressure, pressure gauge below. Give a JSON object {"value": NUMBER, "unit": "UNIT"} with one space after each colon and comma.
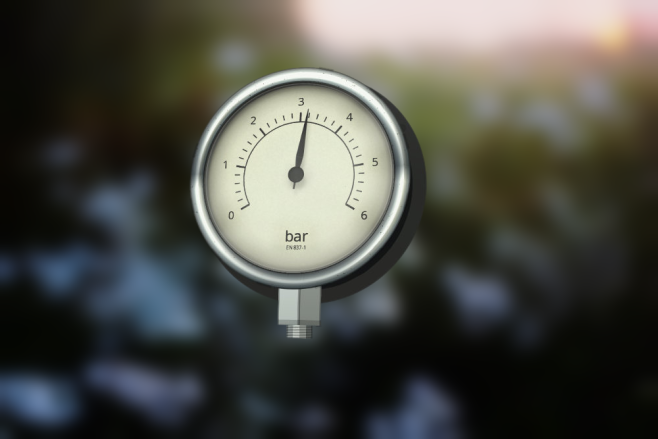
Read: {"value": 3.2, "unit": "bar"}
